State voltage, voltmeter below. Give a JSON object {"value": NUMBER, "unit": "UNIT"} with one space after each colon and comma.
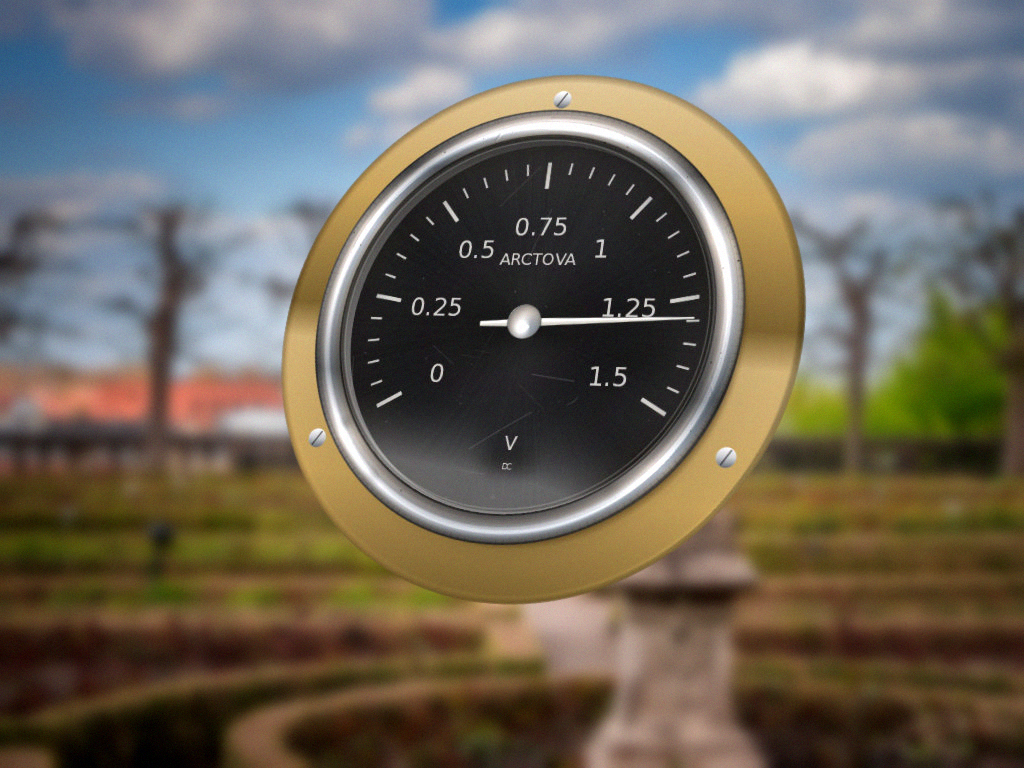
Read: {"value": 1.3, "unit": "V"}
